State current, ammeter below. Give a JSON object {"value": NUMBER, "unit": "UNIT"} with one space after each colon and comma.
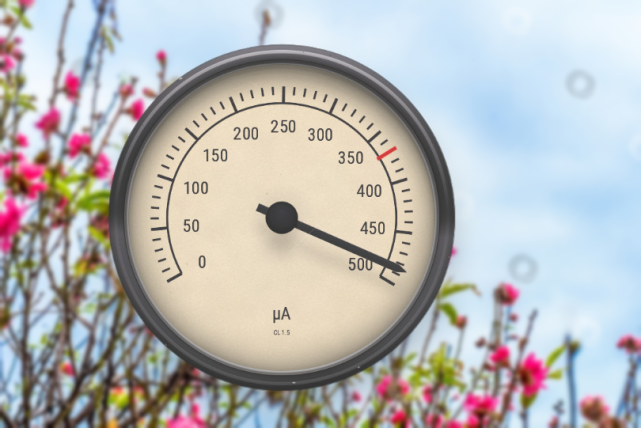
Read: {"value": 485, "unit": "µA"}
